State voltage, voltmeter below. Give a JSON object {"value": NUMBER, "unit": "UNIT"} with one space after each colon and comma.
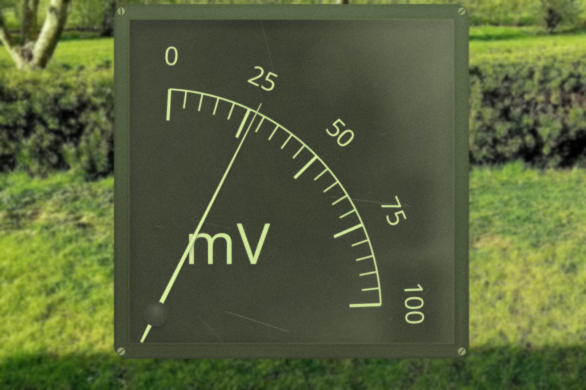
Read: {"value": 27.5, "unit": "mV"}
